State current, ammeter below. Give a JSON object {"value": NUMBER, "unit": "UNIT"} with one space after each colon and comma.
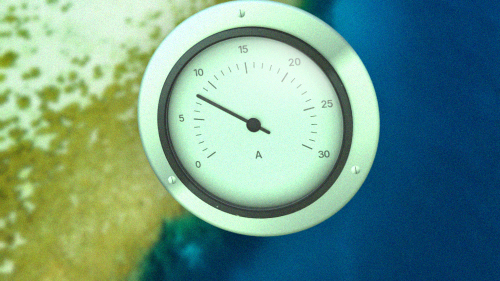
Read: {"value": 8, "unit": "A"}
